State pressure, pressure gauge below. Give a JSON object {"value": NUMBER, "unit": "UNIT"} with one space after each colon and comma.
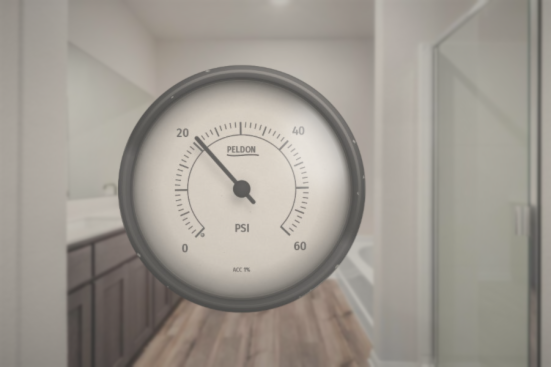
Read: {"value": 21, "unit": "psi"}
